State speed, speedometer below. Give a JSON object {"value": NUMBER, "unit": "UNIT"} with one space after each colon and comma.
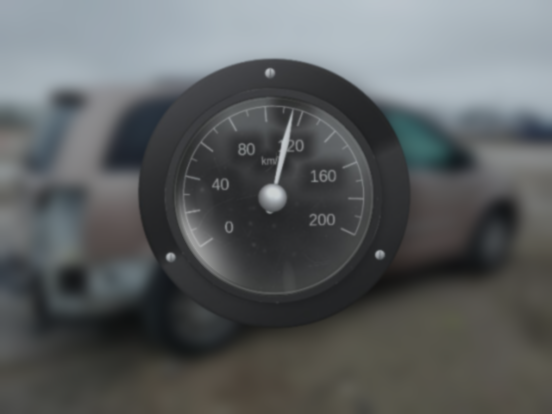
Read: {"value": 115, "unit": "km/h"}
